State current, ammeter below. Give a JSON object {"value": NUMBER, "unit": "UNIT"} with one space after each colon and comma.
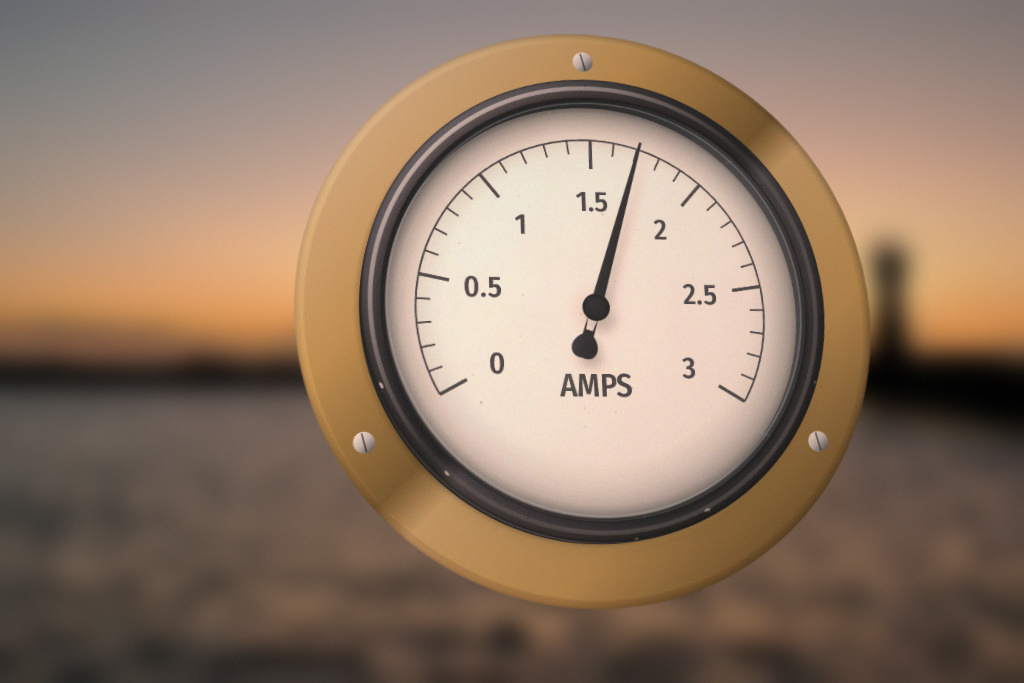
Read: {"value": 1.7, "unit": "A"}
